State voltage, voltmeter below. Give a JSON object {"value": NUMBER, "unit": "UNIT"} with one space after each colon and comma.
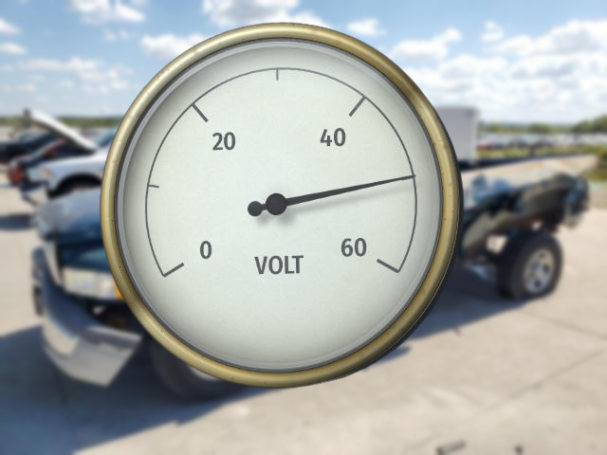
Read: {"value": 50, "unit": "V"}
